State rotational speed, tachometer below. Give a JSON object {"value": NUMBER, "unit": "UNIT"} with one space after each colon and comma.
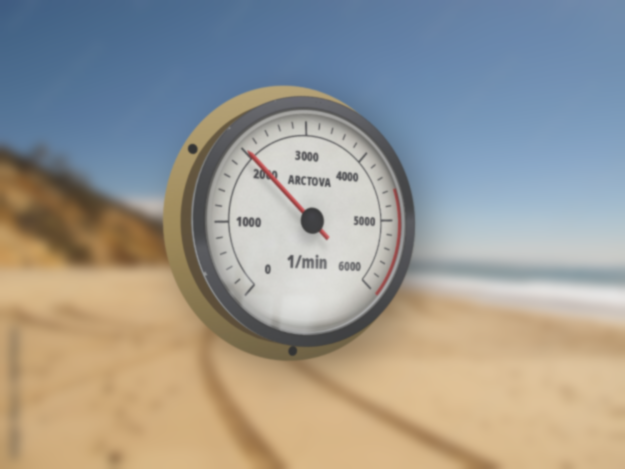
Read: {"value": 2000, "unit": "rpm"}
